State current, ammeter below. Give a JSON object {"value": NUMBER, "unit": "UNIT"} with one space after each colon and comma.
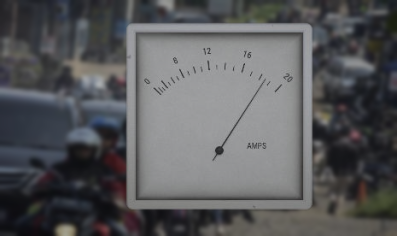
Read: {"value": 18.5, "unit": "A"}
